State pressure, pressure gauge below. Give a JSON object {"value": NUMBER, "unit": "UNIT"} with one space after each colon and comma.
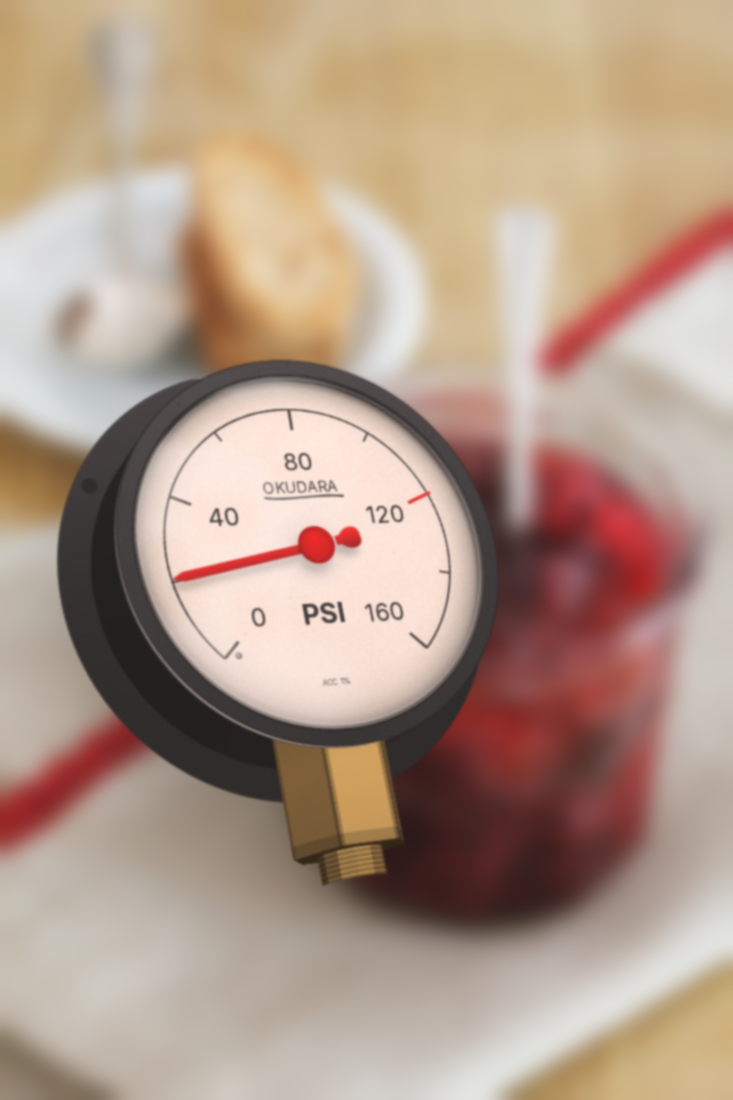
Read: {"value": 20, "unit": "psi"}
